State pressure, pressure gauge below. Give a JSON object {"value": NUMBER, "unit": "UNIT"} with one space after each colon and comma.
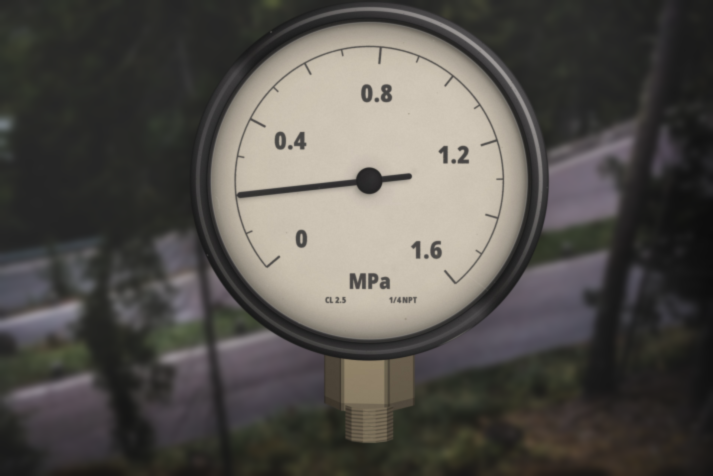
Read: {"value": 0.2, "unit": "MPa"}
